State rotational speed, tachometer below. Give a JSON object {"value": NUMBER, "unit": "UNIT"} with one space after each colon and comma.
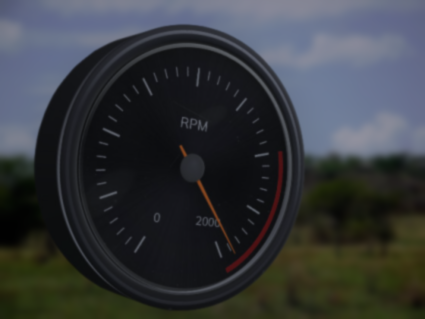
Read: {"value": 1950, "unit": "rpm"}
